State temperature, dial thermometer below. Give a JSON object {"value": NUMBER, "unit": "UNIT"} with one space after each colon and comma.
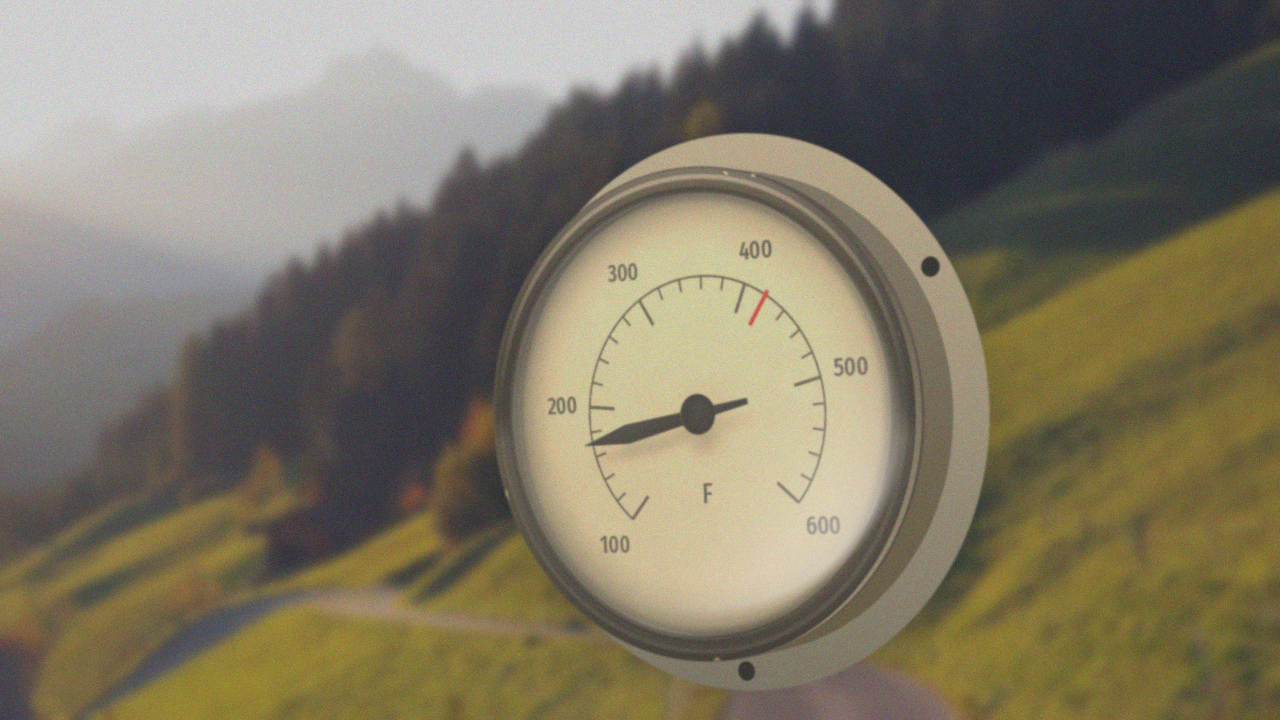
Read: {"value": 170, "unit": "°F"}
